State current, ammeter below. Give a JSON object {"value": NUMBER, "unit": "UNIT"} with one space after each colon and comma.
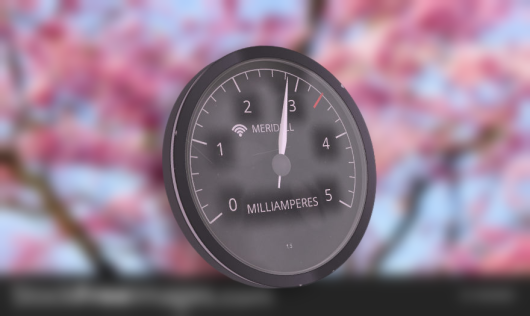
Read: {"value": 2.8, "unit": "mA"}
